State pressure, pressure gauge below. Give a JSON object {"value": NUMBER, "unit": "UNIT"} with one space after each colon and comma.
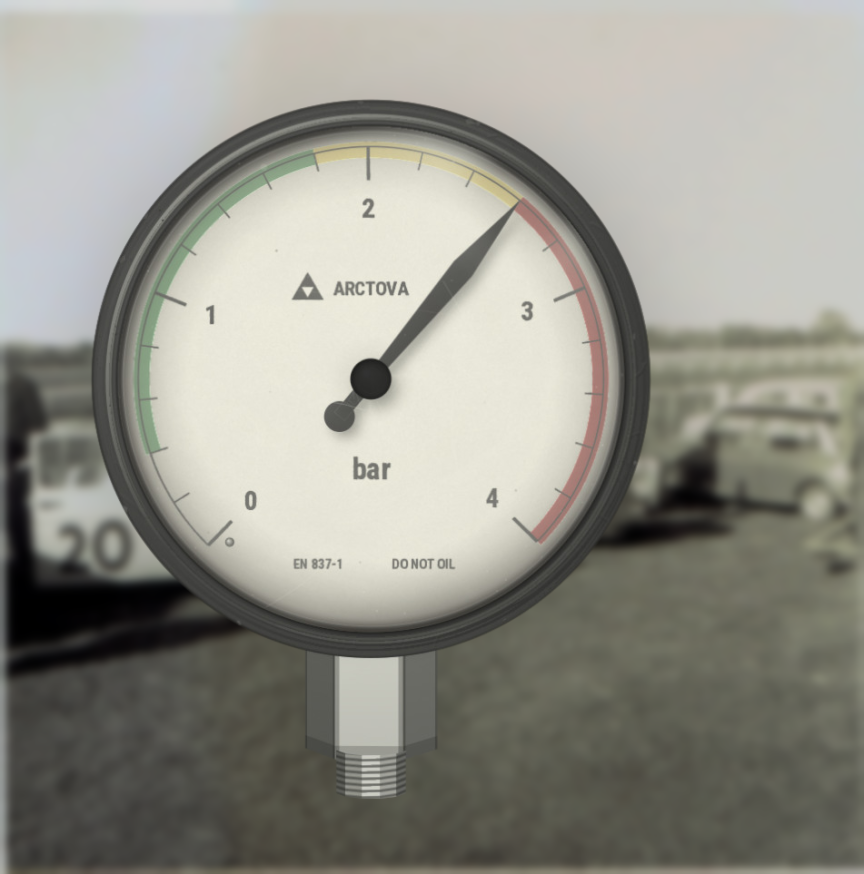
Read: {"value": 2.6, "unit": "bar"}
